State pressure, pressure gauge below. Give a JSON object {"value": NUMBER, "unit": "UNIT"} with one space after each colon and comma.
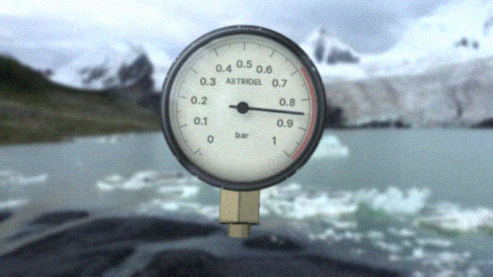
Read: {"value": 0.85, "unit": "bar"}
